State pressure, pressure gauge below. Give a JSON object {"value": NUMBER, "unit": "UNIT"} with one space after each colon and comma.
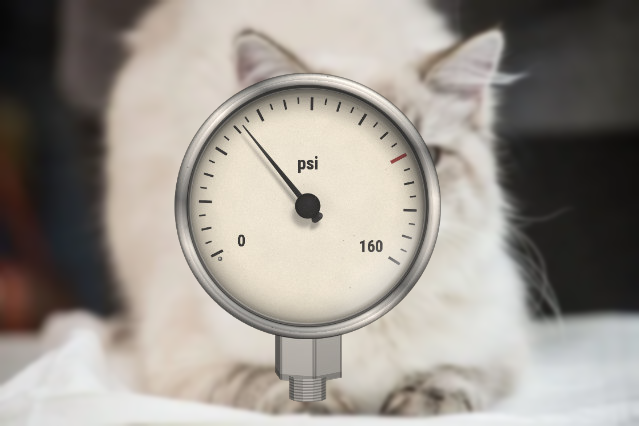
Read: {"value": 52.5, "unit": "psi"}
